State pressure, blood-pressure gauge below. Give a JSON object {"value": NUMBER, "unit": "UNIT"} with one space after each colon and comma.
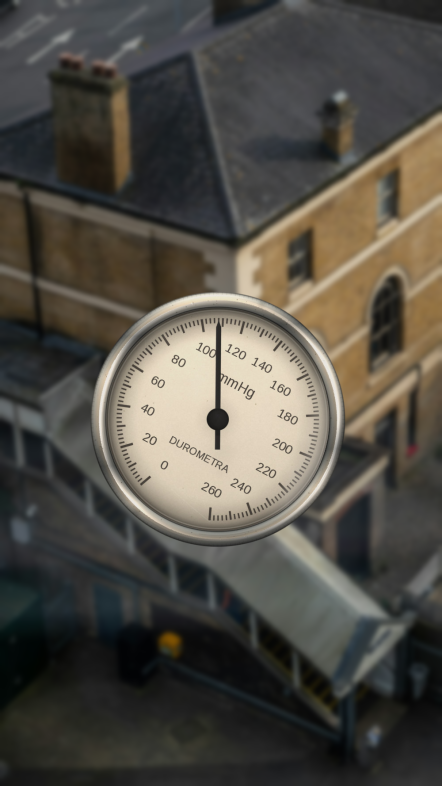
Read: {"value": 108, "unit": "mmHg"}
